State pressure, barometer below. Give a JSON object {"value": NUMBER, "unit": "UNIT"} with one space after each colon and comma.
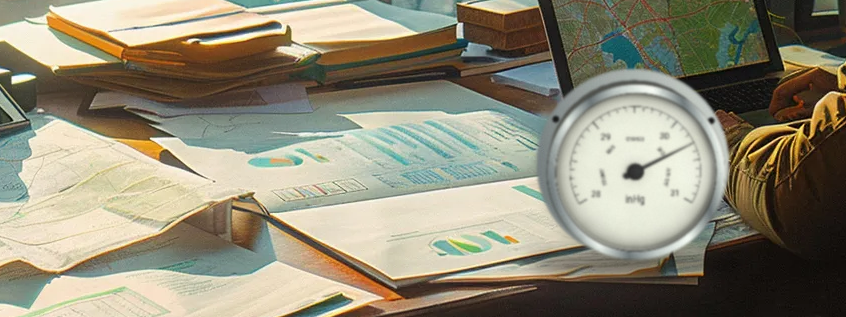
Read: {"value": 30.3, "unit": "inHg"}
